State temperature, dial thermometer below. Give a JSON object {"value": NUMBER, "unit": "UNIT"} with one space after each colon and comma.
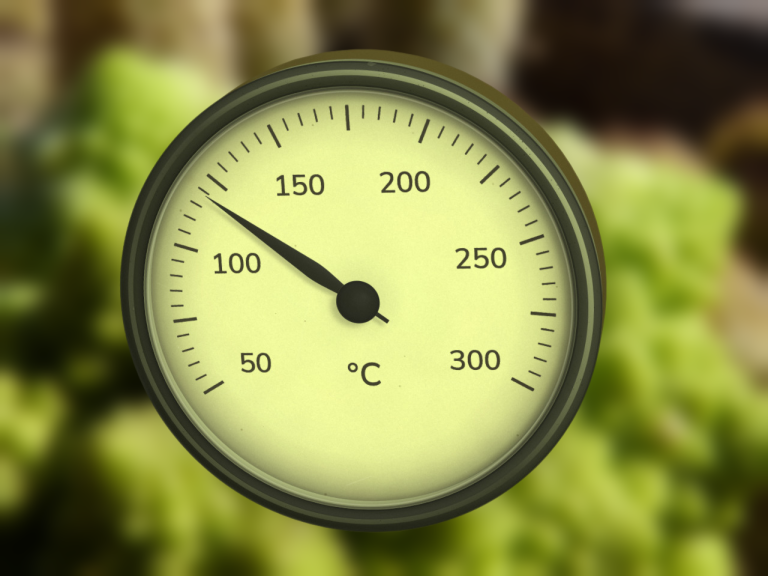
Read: {"value": 120, "unit": "°C"}
